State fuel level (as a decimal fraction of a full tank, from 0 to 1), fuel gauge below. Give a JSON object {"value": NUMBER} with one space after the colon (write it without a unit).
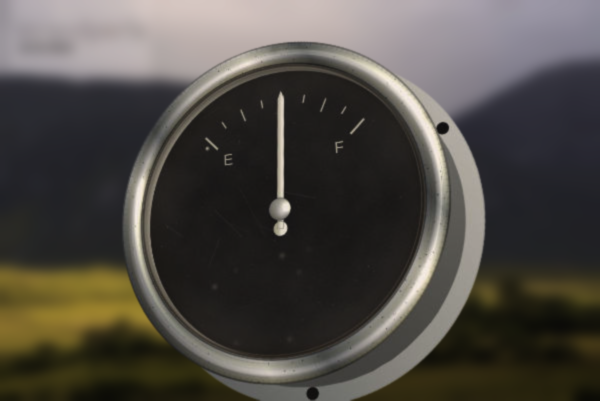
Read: {"value": 0.5}
